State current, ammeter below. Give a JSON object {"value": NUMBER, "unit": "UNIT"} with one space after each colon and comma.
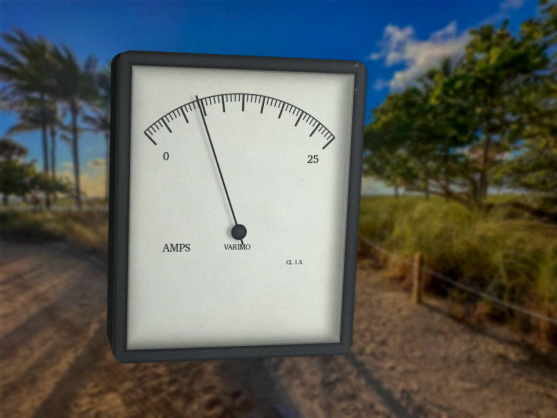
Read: {"value": 7, "unit": "A"}
